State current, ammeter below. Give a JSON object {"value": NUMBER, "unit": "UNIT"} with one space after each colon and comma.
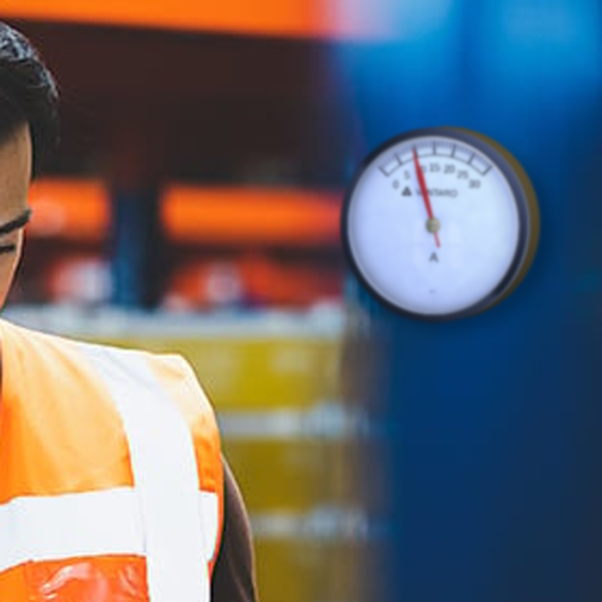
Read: {"value": 10, "unit": "A"}
